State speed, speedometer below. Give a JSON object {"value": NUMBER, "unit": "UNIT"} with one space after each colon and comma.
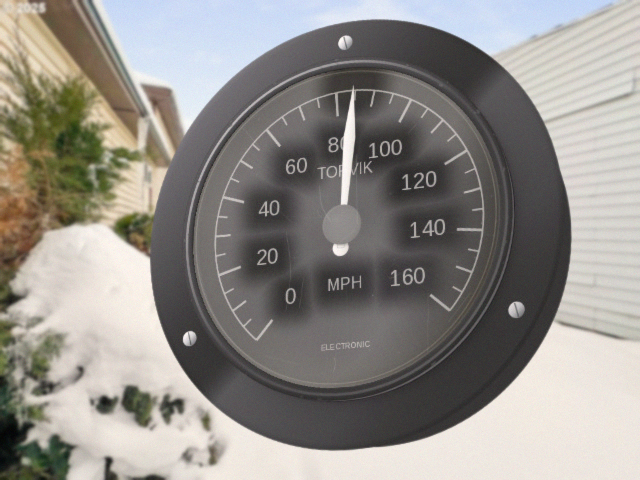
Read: {"value": 85, "unit": "mph"}
